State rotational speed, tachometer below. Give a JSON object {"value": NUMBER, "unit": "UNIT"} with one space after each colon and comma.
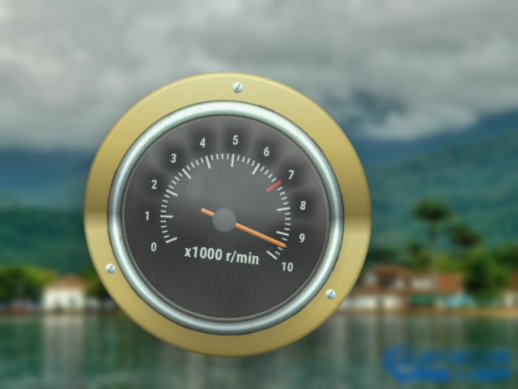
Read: {"value": 9400, "unit": "rpm"}
